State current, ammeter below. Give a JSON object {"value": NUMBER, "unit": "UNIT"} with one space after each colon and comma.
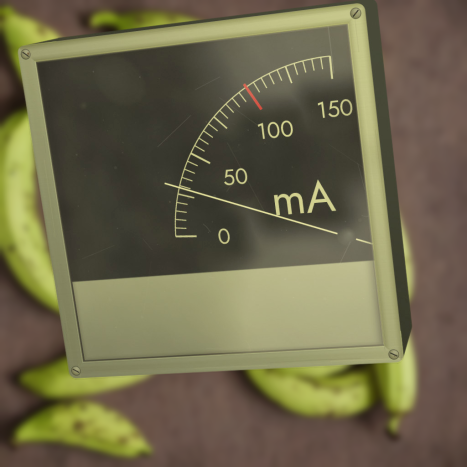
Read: {"value": 30, "unit": "mA"}
